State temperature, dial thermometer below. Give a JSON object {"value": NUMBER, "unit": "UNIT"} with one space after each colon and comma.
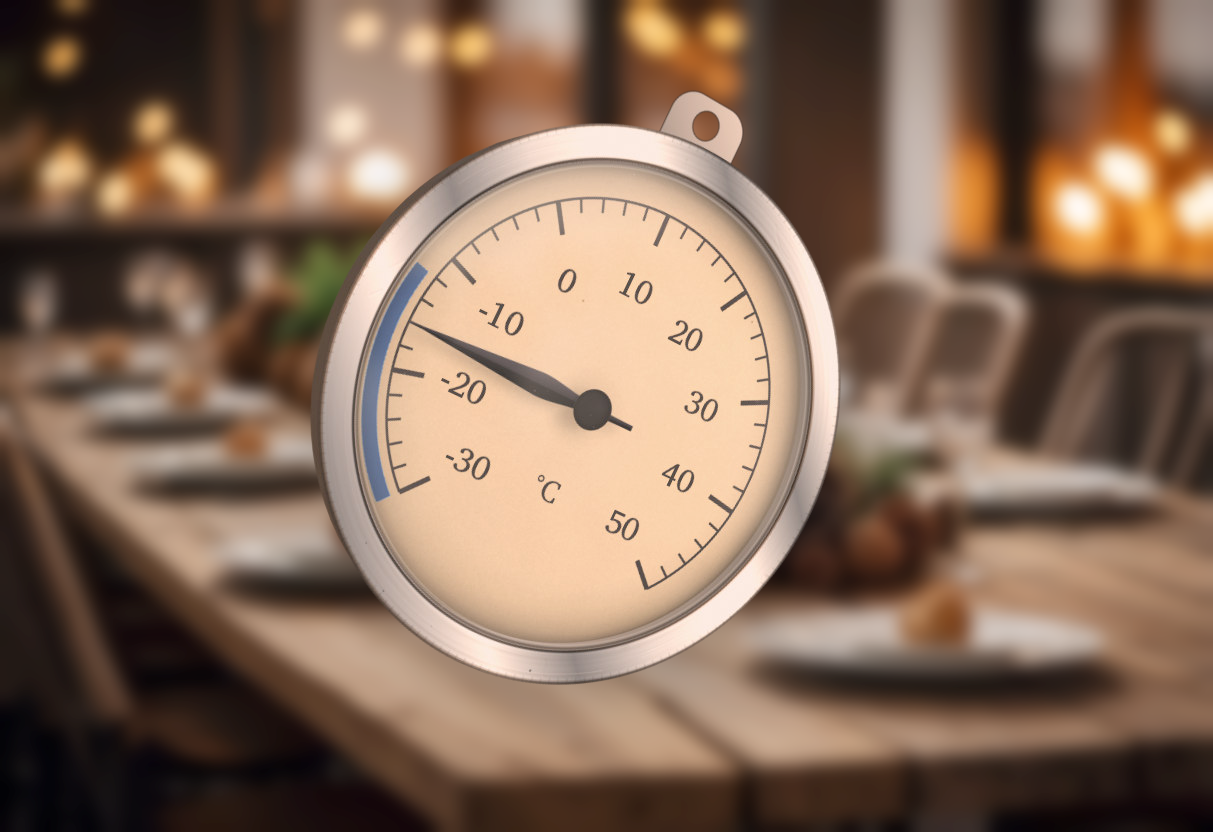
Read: {"value": -16, "unit": "°C"}
